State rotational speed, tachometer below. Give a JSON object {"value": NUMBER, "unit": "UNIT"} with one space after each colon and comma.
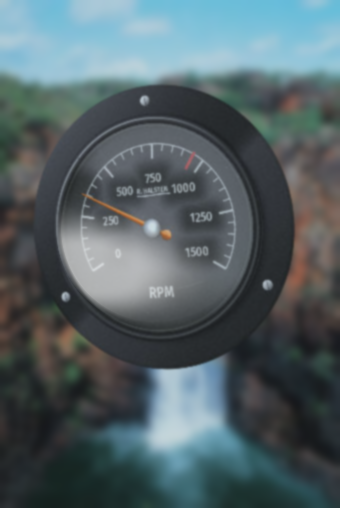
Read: {"value": 350, "unit": "rpm"}
